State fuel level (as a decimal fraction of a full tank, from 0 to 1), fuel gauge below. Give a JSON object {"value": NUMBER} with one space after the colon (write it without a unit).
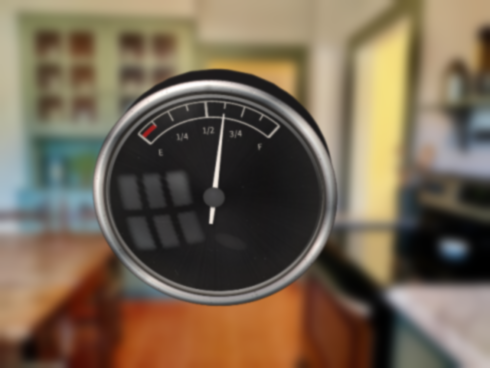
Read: {"value": 0.625}
